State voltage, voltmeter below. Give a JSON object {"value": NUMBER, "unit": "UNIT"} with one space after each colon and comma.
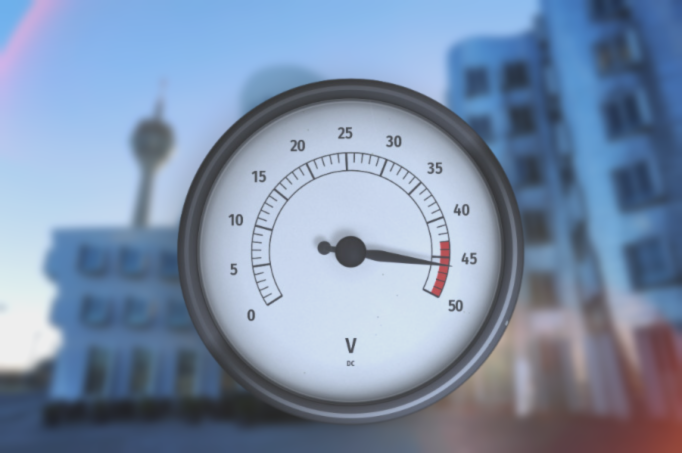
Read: {"value": 46, "unit": "V"}
